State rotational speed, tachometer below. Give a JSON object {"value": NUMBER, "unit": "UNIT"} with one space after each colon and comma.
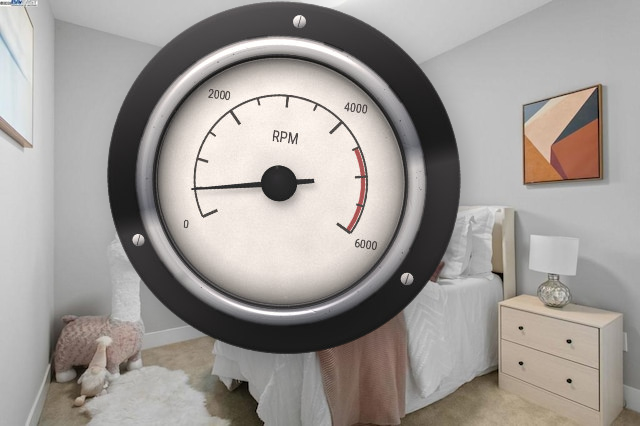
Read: {"value": 500, "unit": "rpm"}
